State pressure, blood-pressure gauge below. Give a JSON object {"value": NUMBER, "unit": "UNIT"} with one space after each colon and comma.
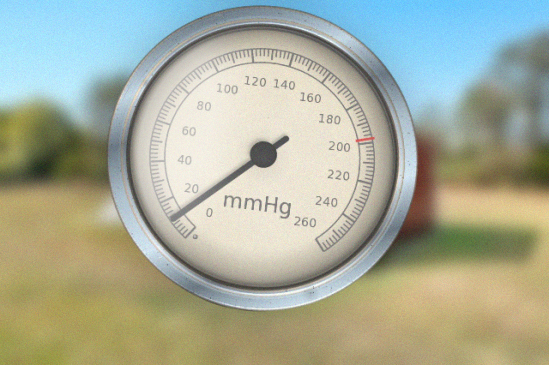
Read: {"value": 10, "unit": "mmHg"}
